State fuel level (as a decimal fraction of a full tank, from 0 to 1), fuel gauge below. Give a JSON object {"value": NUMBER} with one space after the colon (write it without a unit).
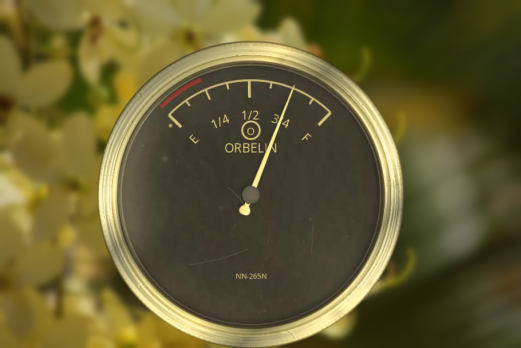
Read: {"value": 0.75}
